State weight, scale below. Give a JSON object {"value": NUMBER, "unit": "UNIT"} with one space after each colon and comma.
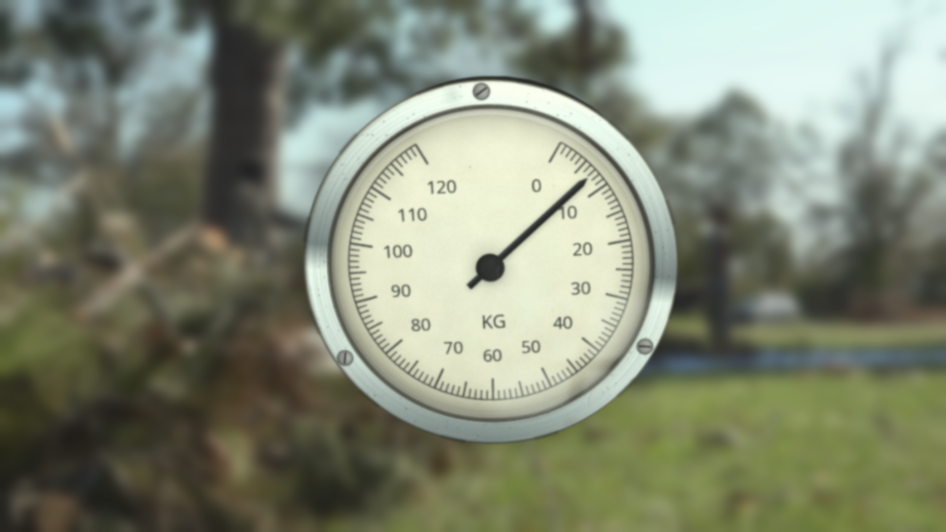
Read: {"value": 7, "unit": "kg"}
